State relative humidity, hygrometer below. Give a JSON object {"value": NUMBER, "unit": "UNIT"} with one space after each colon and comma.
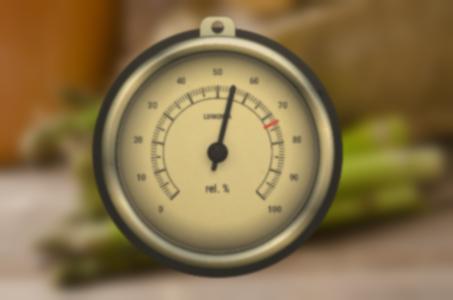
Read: {"value": 55, "unit": "%"}
